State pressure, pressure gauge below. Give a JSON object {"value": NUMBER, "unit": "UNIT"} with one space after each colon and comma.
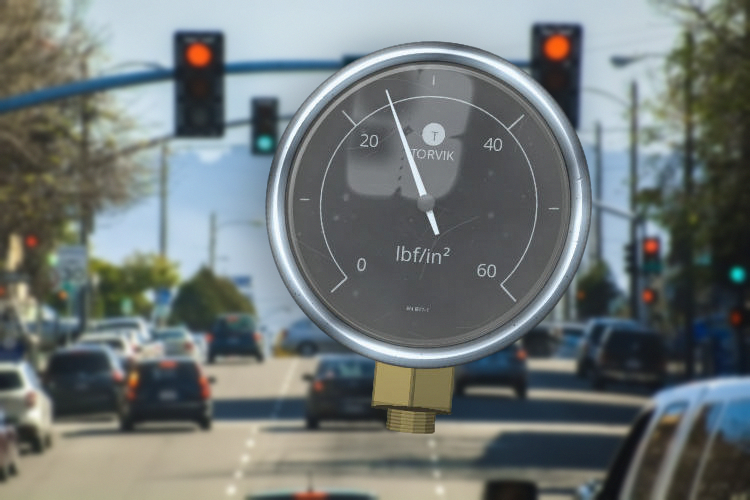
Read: {"value": 25, "unit": "psi"}
